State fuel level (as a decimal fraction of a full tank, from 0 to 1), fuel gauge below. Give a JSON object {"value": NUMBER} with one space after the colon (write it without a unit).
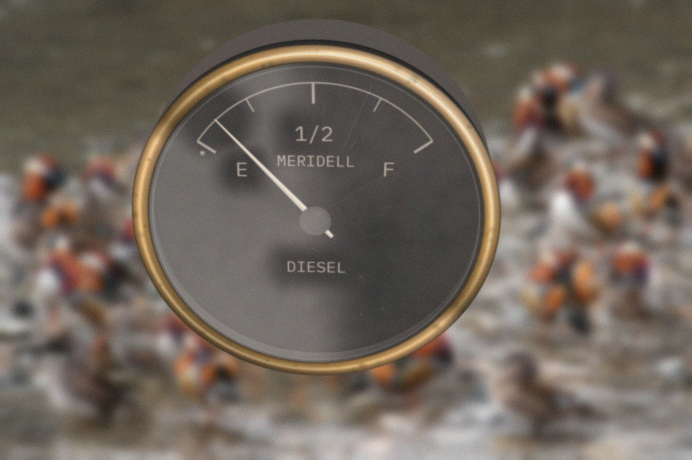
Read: {"value": 0.125}
